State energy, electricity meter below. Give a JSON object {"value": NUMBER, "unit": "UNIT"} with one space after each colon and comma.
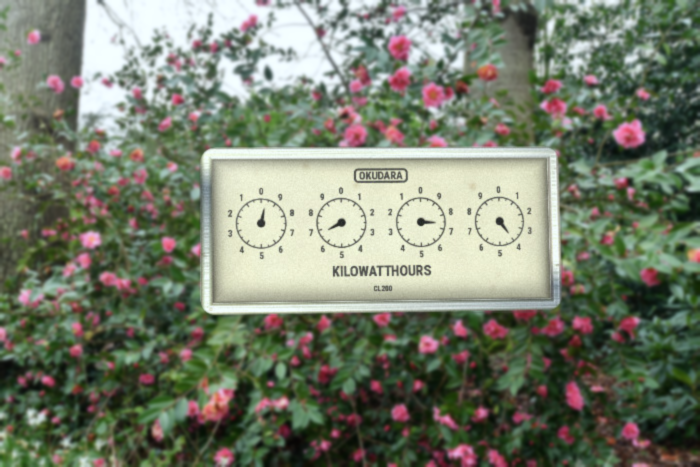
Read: {"value": 9674, "unit": "kWh"}
